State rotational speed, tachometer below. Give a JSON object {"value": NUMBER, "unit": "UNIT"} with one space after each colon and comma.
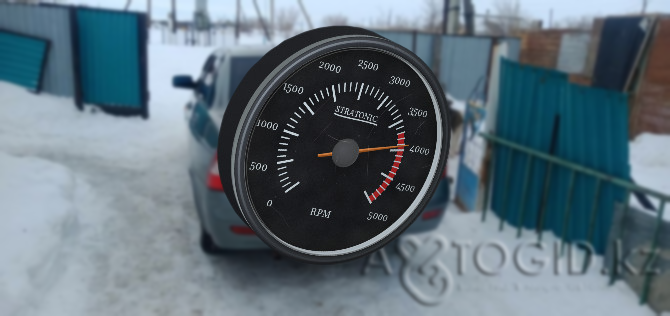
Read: {"value": 3900, "unit": "rpm"}
